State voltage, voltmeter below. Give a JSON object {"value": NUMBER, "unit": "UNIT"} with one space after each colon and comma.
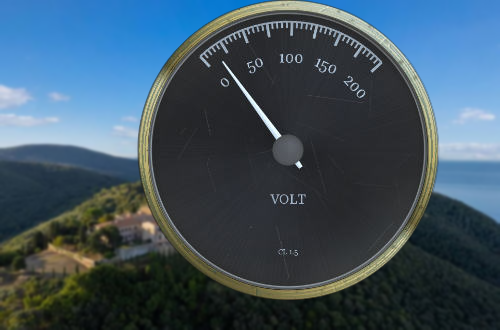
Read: {"value": 15, "unit": "V"}
